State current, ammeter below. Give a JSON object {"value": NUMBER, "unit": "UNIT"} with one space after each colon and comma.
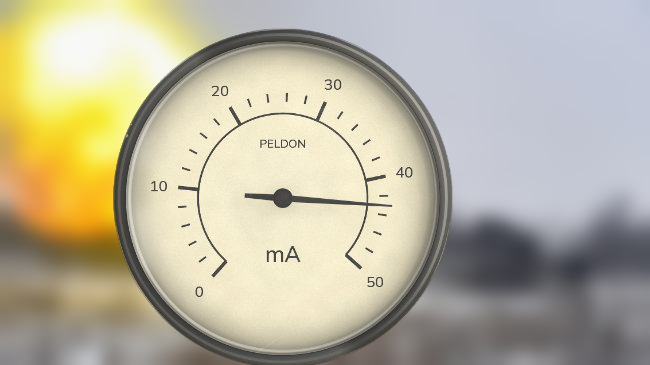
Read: {"value": 43, "unit": "mA"}
